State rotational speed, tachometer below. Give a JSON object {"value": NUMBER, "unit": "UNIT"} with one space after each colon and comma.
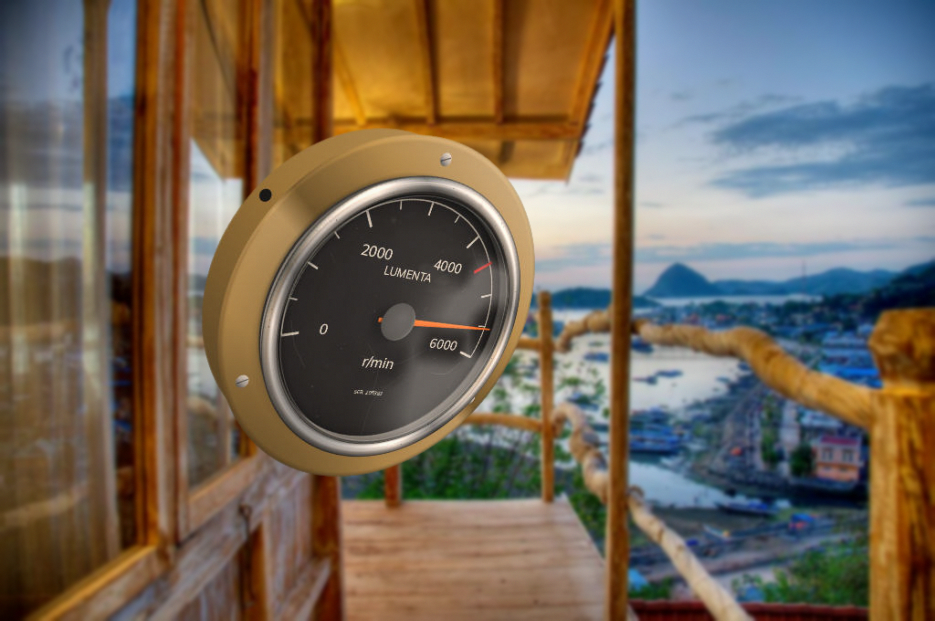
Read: {"value": 5500, "unit": "rpm"}
